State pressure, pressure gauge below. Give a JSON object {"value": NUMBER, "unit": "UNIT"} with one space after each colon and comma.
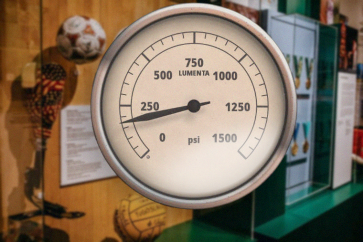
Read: {"value": 175, "unit": "psi"}
